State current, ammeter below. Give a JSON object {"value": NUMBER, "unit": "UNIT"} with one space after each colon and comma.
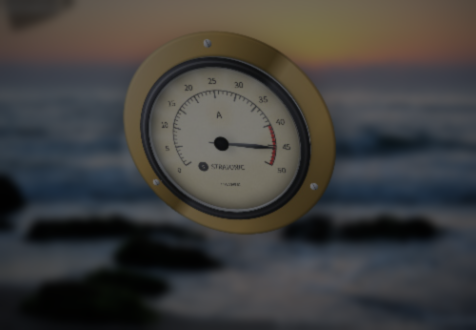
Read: {"value": 45, "unit": "A"}
